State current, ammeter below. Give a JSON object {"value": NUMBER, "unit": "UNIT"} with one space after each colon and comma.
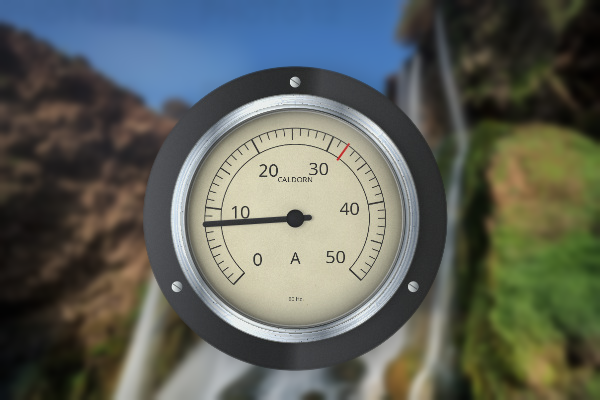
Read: {"value": 8, "unit": "A"}
